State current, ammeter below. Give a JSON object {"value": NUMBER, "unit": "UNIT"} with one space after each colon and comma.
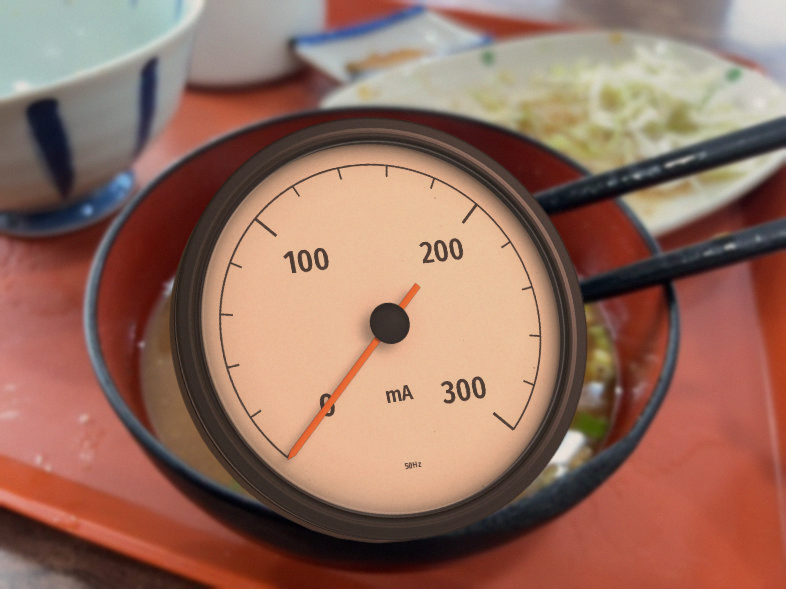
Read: {"value": 0, "unit": "mA"}
